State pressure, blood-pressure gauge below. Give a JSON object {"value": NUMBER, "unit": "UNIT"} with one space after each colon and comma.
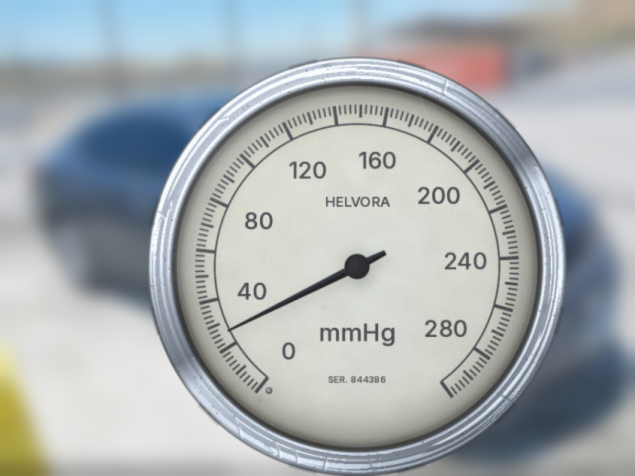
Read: {"value": 26, "unit": "mmHg"}
